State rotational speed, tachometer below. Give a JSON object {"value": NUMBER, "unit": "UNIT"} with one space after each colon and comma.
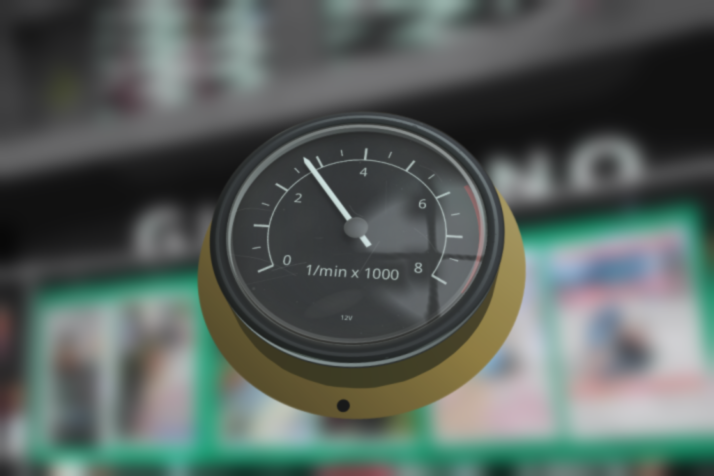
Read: {"value": 2750, "unit": "rpm"}
